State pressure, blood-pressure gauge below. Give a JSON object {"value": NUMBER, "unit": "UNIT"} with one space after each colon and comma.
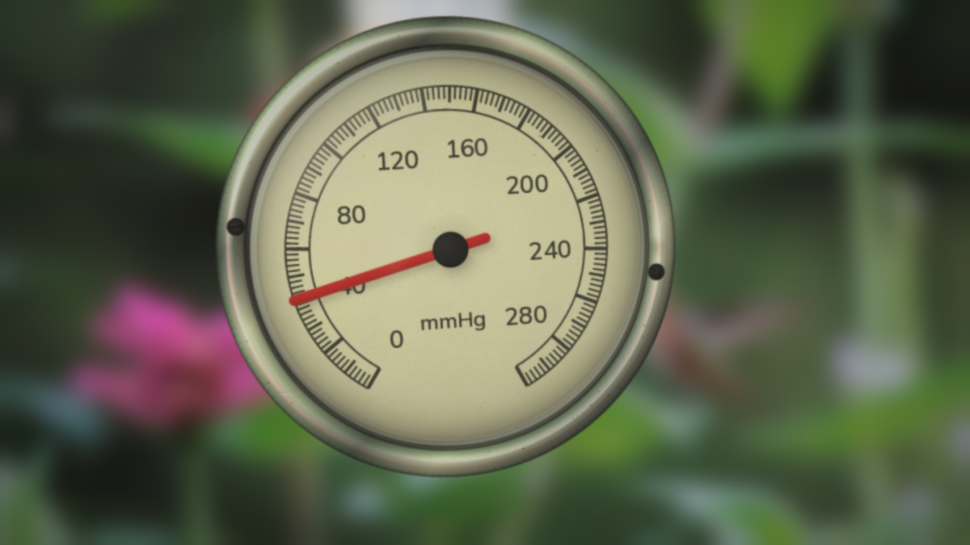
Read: {"value": 42, "unit": "mmHg"}
